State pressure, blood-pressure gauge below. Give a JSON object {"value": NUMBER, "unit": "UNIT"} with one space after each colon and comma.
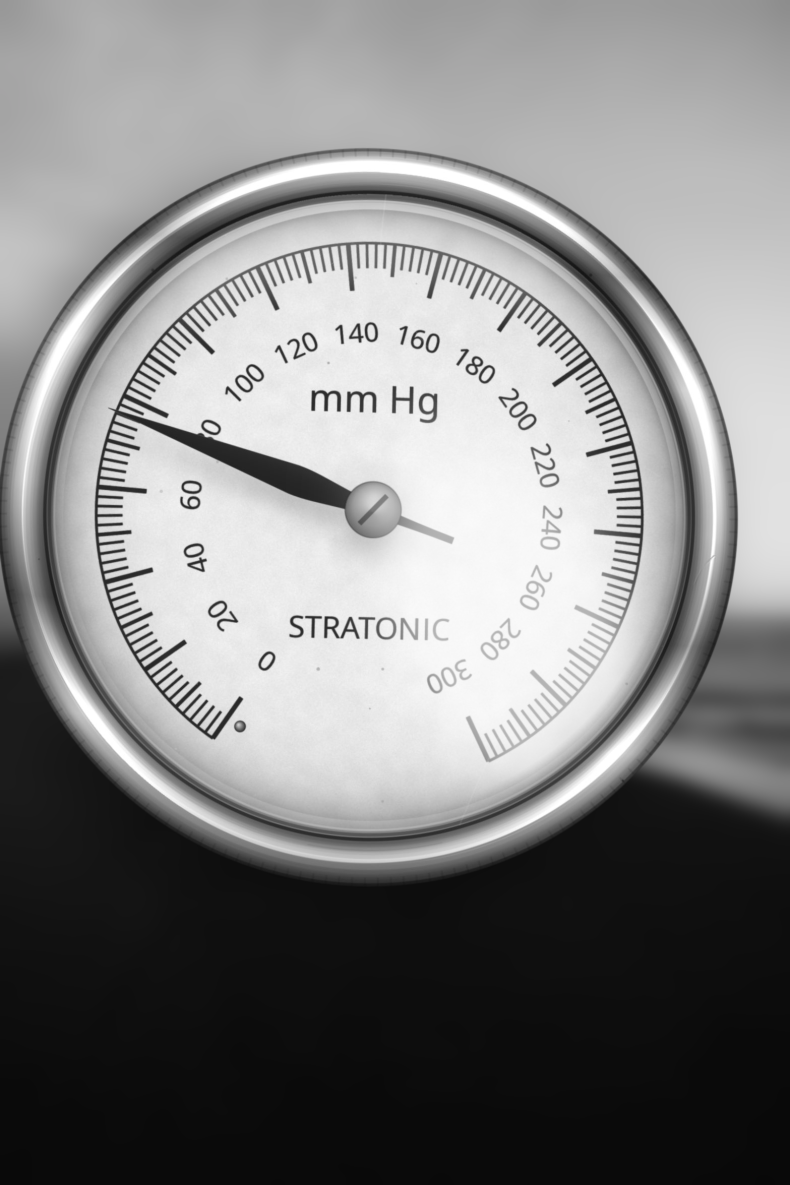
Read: {"value": 76, "unit": "mmHg"}
